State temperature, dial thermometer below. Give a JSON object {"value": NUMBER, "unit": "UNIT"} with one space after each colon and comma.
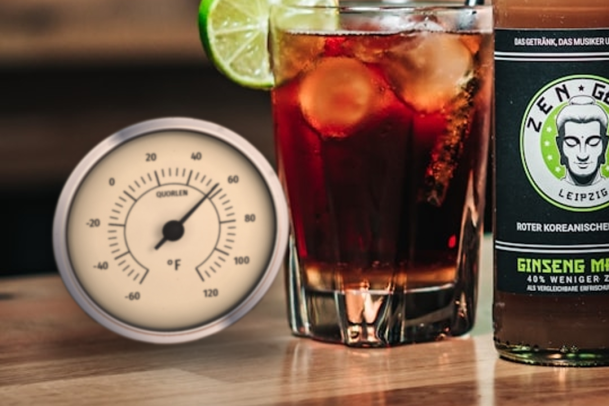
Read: {"value": 56, "unit": "°F"}
